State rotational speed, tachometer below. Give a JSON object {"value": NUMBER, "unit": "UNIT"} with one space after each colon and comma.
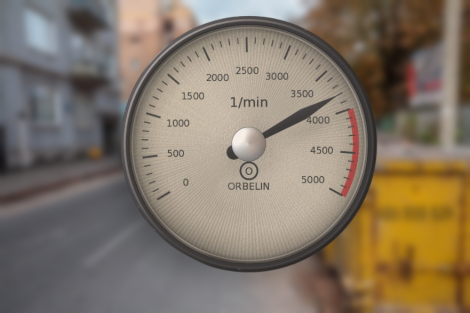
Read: {"value": 3800, "unit": "rpm"}
